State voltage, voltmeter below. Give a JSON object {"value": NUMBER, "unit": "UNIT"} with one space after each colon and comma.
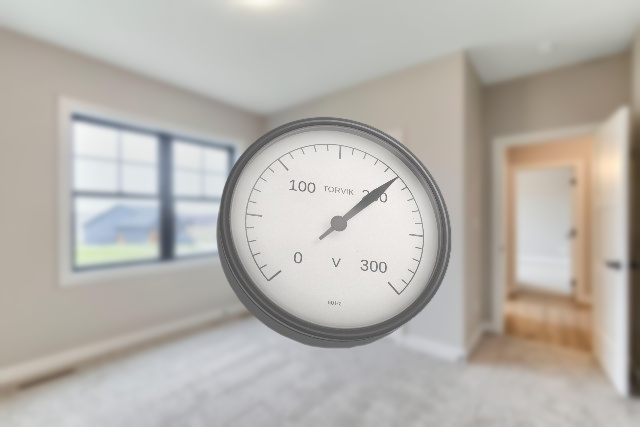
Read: {"value": 200, "unit": "V"}
